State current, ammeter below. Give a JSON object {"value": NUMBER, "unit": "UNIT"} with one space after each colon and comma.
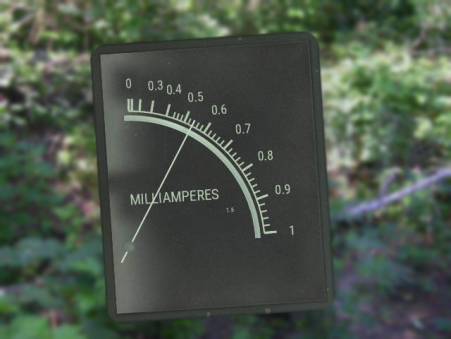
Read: {"value": 0.54, "unit": "mA"}
